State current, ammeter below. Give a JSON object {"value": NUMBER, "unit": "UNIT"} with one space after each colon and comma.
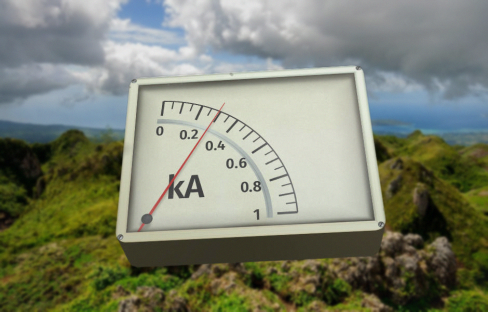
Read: {"value": 0.3, "unit": "kA"}
